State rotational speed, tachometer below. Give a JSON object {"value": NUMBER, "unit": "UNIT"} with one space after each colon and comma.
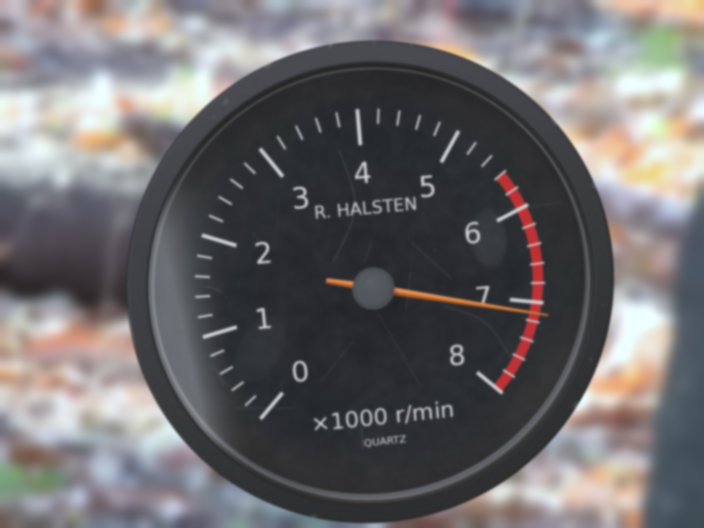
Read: {"value": 7100, "unit": "rpm"}
